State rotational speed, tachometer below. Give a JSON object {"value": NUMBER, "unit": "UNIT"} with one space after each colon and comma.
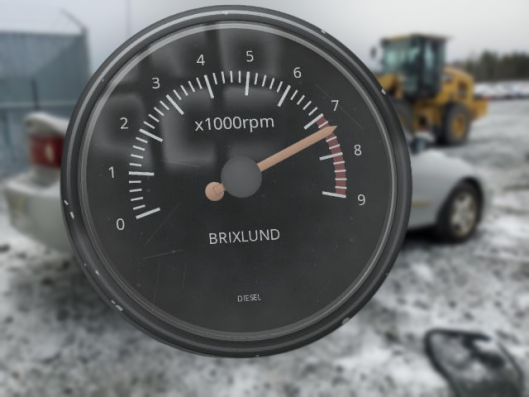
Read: {"value": 7400, "unit": "rpm"}
